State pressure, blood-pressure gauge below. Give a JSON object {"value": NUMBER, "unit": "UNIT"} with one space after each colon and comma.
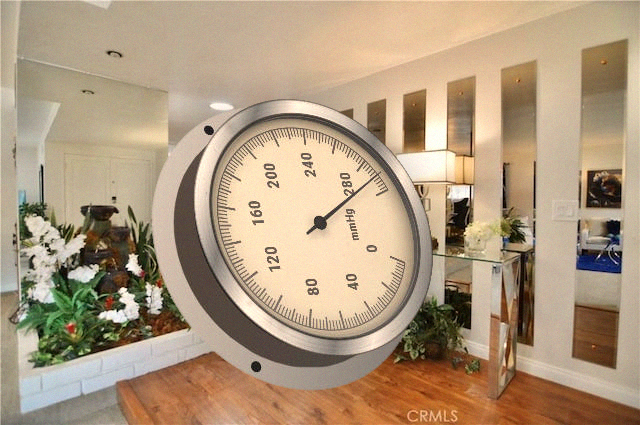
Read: {"value": 290, "unit": "mmHg"}
